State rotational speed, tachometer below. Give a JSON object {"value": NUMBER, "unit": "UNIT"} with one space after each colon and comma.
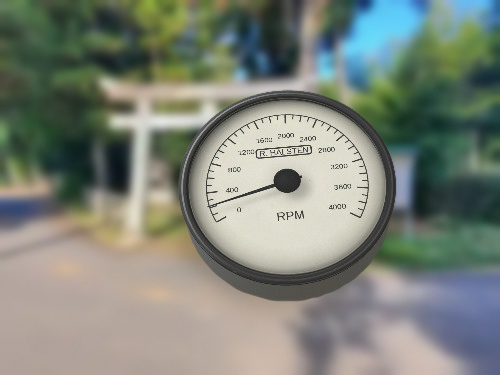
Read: {"value": 200, "unit": "rpm"}
